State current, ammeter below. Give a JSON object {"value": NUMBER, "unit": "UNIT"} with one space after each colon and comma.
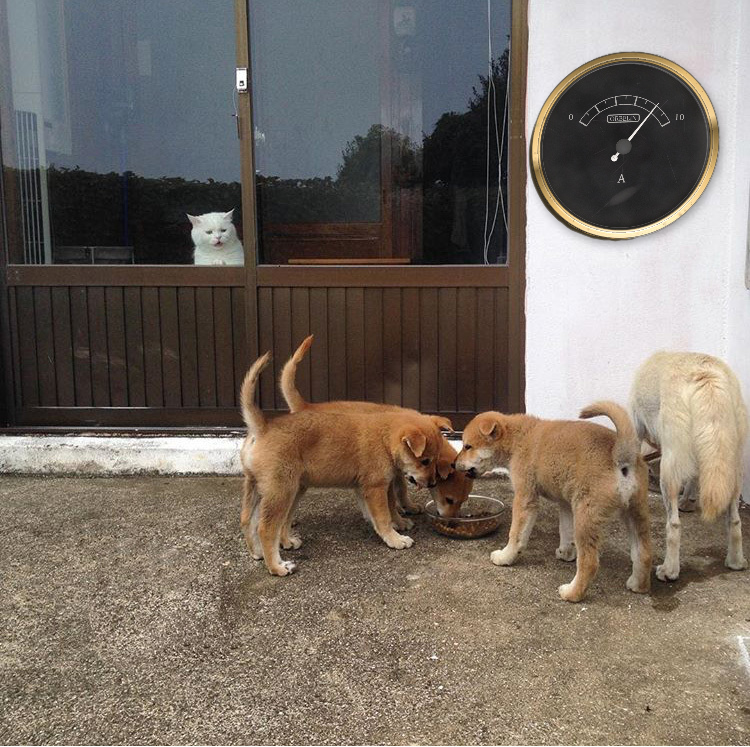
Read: {"value": 8, "unit": "A"}
